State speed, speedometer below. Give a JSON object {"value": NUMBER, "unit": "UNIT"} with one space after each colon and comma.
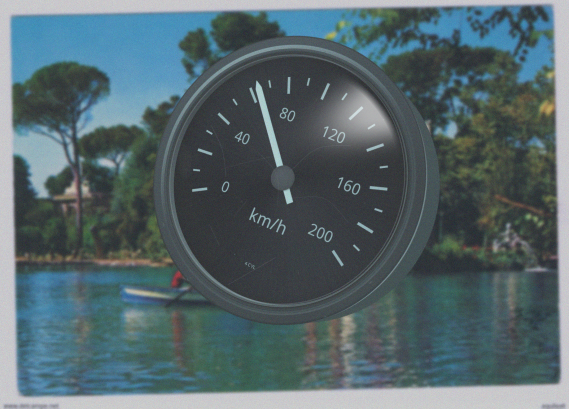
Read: {"value": 65, "unit": "km/h"}
